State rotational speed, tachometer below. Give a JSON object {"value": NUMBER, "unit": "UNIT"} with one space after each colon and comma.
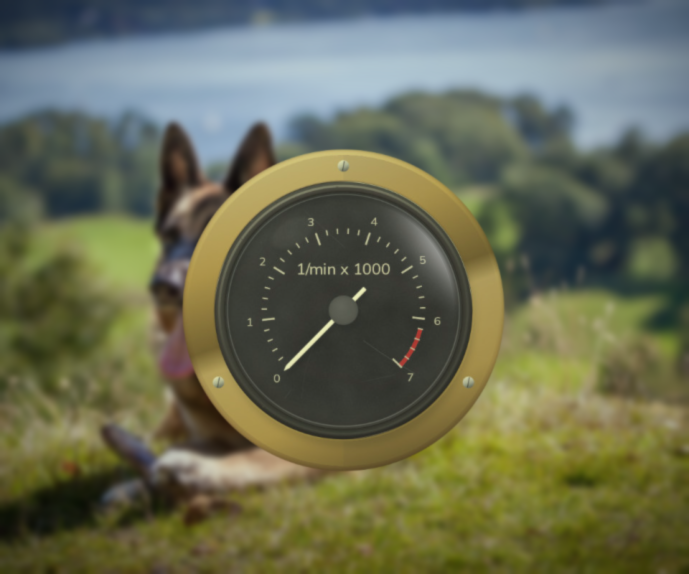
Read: {"value": 0, "unit": "rpm"}
